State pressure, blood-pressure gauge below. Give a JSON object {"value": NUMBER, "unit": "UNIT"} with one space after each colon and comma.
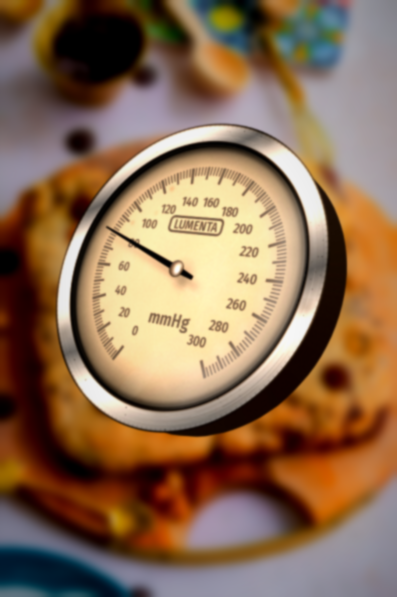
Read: {"value": 80, "unit": "mmHg"}
